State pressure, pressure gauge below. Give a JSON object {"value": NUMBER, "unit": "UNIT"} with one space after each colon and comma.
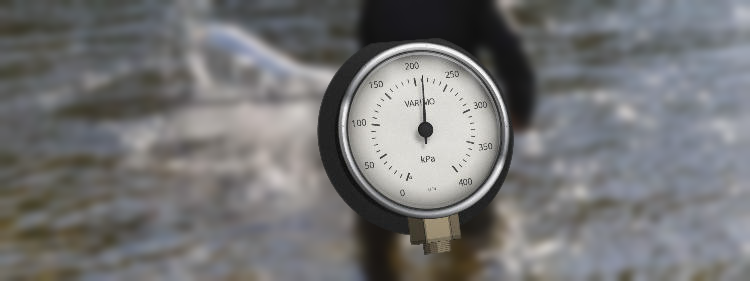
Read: {"value": 210, "unit": "kPa"}
